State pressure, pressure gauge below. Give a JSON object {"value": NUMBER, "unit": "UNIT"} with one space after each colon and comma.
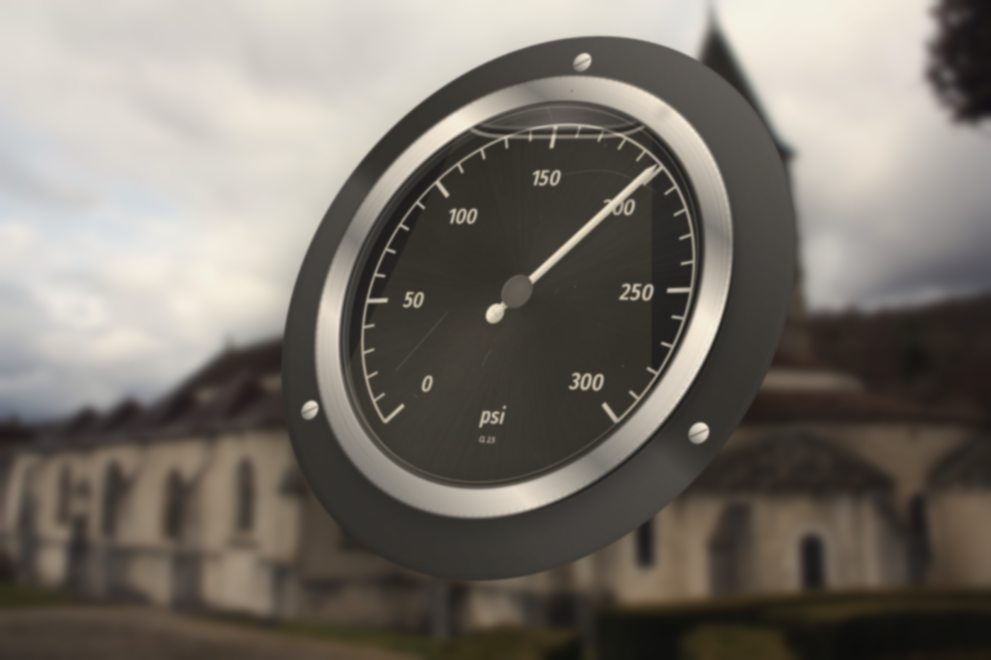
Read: {"value": 200, "unit": "psi"}
